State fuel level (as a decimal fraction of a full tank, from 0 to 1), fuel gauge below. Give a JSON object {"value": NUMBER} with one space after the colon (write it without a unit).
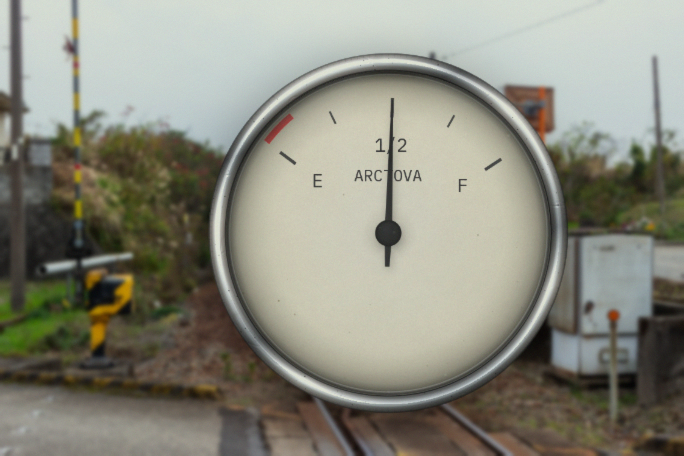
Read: {"value": 0.5}
